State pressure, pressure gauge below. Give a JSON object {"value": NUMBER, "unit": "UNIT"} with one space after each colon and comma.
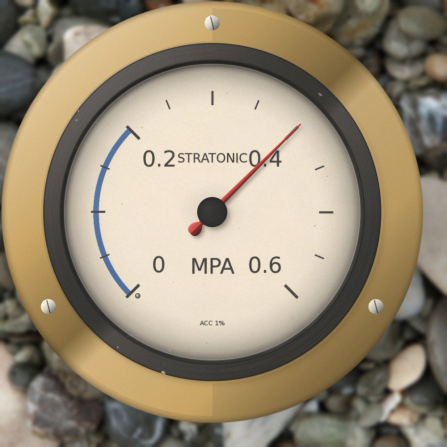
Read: {"value": 0.4, "unit": "MPa"}
